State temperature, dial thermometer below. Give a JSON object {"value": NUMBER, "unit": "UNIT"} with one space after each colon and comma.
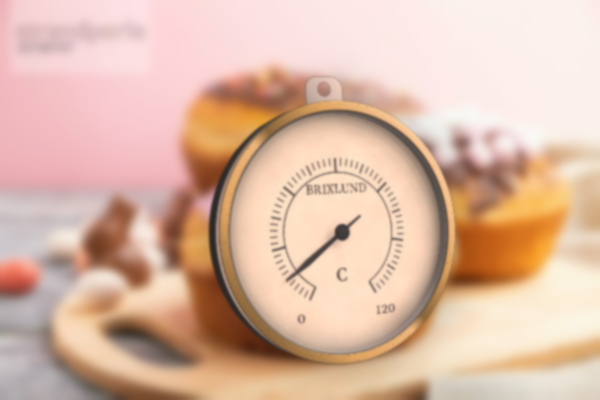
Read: {"value": 10, "unit": "°C"}
